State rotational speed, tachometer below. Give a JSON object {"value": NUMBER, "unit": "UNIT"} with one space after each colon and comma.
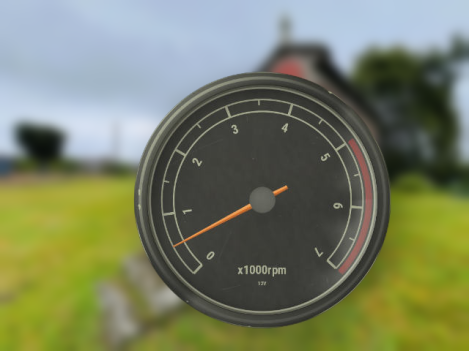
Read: {"value": 500, "unit": "rpm"}
